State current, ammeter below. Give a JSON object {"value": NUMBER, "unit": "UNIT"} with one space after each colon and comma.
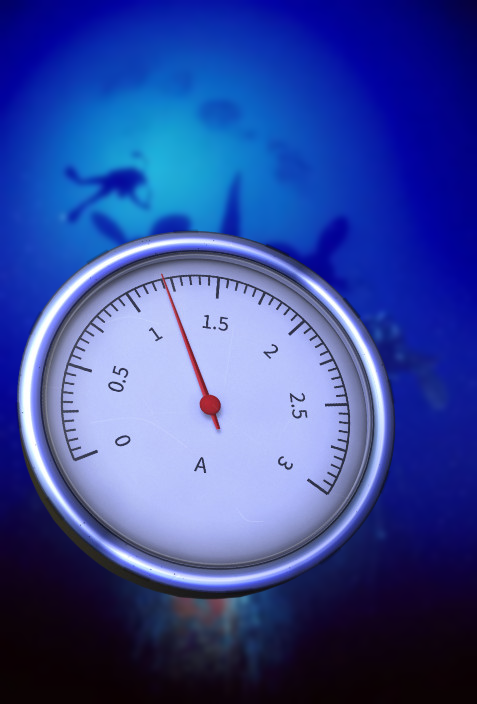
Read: {"value": 1.2, "unit": "A"}
